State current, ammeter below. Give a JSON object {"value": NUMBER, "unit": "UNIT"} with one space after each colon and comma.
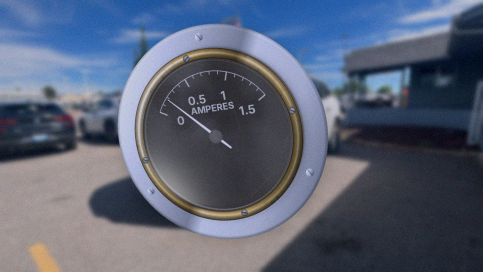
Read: {"value": 0.2, "unit": "A"}
